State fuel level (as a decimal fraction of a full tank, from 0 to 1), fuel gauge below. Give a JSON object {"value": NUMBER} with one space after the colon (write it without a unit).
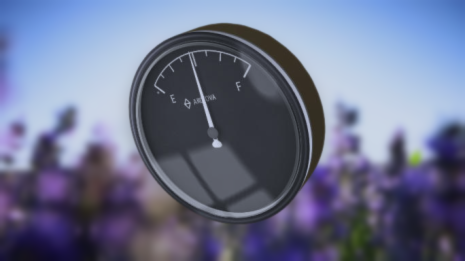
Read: {"value": 0.5}
